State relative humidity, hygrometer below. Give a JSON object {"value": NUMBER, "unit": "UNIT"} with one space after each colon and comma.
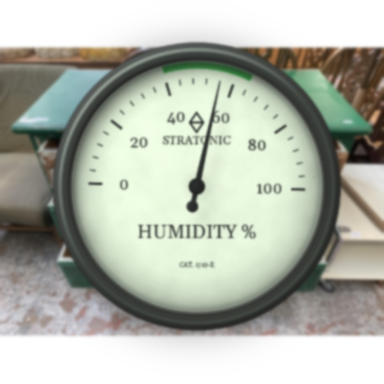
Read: {"value": 56, "unit": "%"}
